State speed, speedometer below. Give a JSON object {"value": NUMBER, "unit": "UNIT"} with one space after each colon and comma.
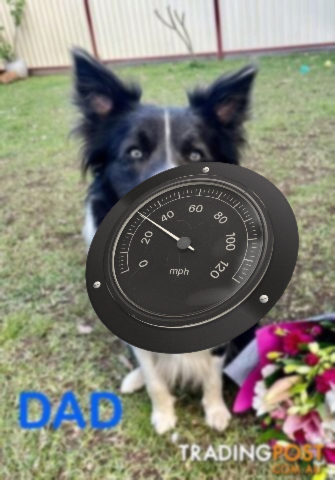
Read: {"value": 30, "unit": "mph"}
